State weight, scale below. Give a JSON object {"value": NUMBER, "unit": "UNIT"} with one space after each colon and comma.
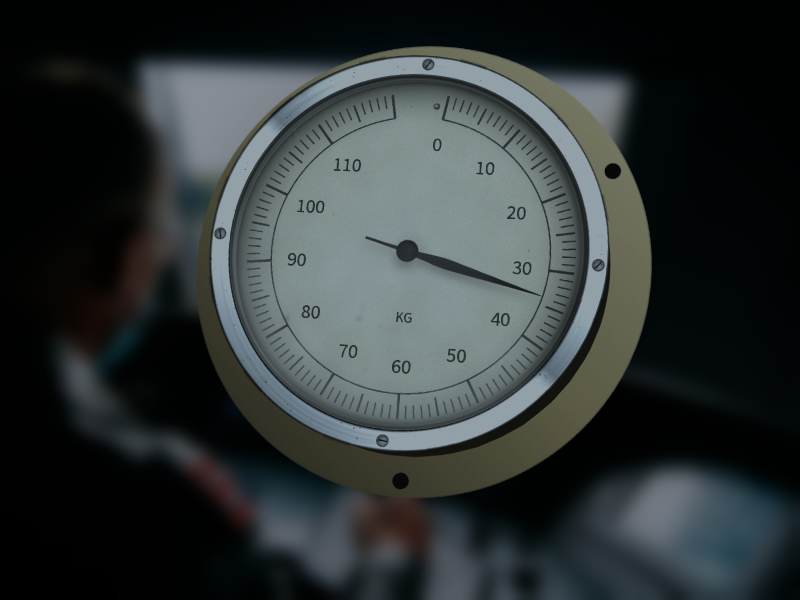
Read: {"value": 34, "unit": "kg"}
